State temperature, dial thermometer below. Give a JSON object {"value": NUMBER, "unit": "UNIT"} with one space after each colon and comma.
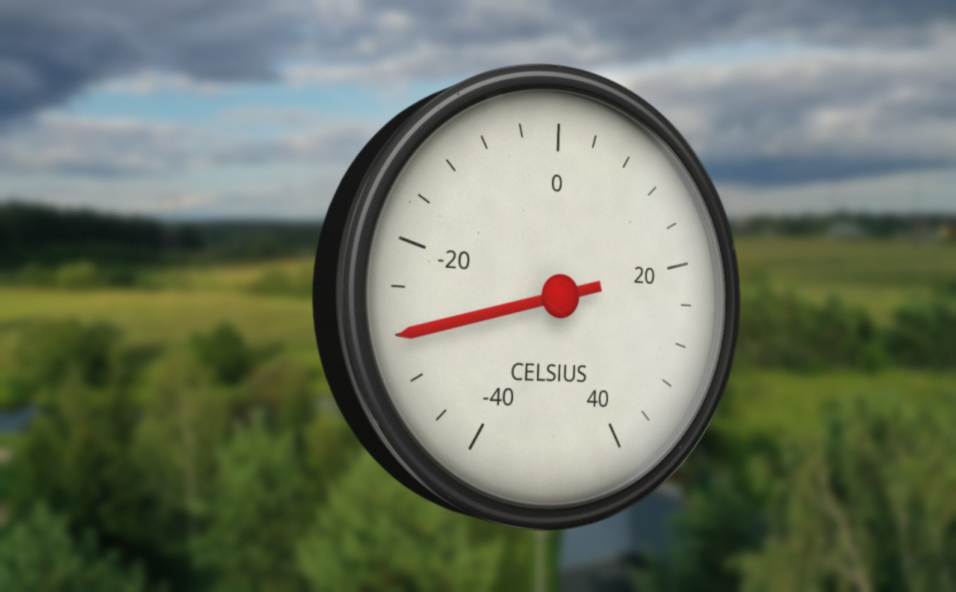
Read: {"value": -28, "unit": "°C"}
